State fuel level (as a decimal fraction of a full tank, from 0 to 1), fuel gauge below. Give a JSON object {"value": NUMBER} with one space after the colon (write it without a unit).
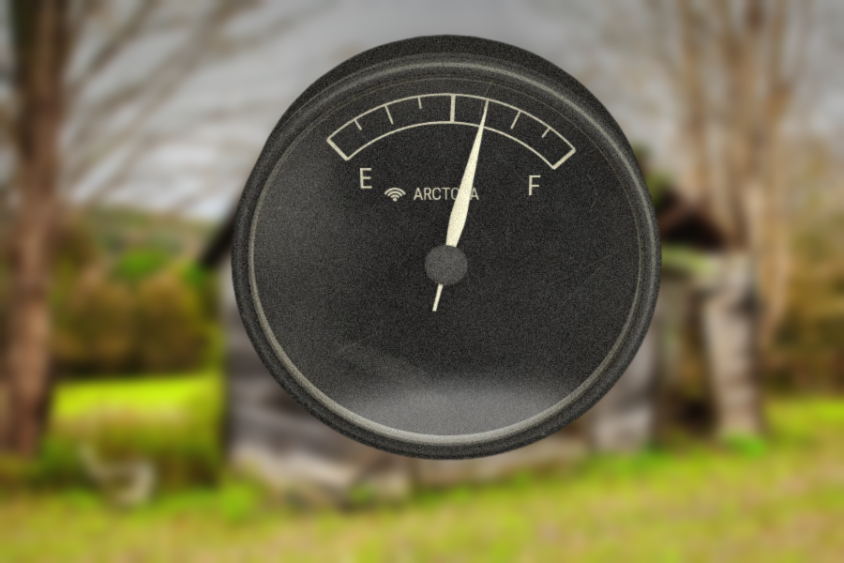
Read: {"value": 0.625}
